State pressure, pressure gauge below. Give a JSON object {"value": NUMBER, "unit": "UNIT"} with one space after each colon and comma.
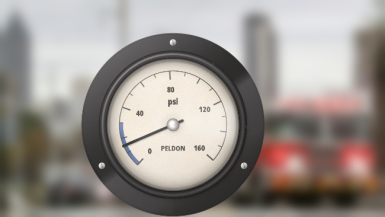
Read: {"value": 15, "unit": "psi"}
